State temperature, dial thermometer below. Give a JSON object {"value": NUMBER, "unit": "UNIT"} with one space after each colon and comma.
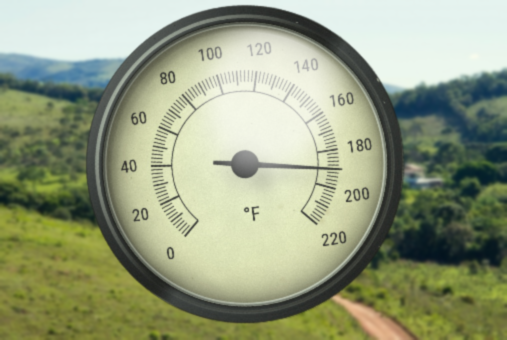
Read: {"value": 190, "unit": "°F"}
